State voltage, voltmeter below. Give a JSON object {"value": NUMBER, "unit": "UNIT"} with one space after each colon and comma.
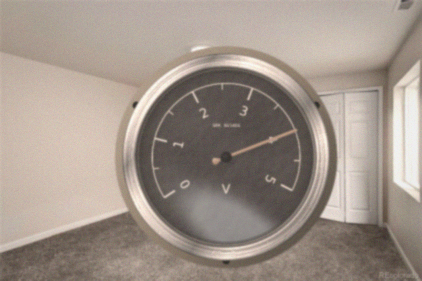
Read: {"value": 4, "unit": "V"}
